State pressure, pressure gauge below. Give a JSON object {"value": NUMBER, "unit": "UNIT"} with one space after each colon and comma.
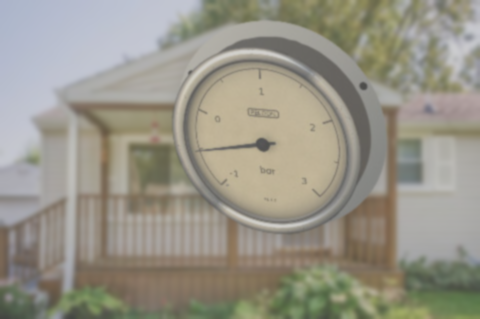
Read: {"value": -0.5, "unit": "bar"}
